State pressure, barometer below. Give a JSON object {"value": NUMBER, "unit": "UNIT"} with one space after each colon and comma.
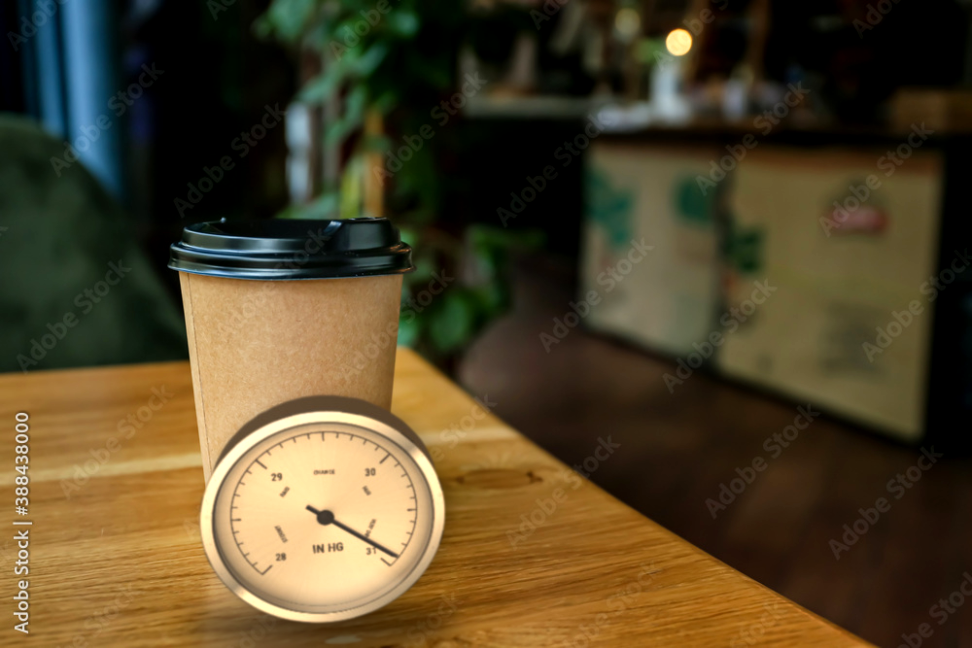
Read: {"value": 30.9, "unit": "inHg"}
